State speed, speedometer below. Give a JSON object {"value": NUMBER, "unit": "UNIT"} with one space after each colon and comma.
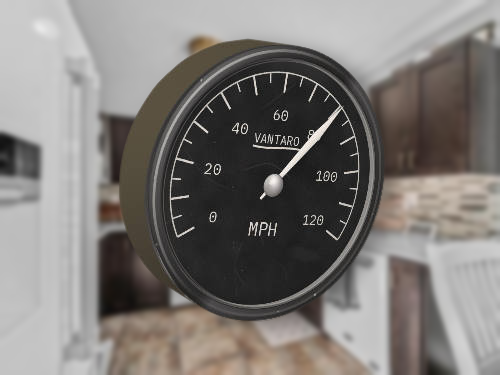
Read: {"value": 80, "unit": "mph"}
